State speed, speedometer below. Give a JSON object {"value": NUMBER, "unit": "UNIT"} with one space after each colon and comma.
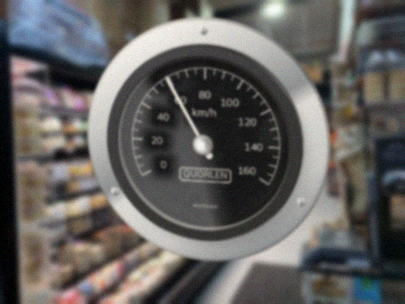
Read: {"value": 60, "unit": "km/h"}
